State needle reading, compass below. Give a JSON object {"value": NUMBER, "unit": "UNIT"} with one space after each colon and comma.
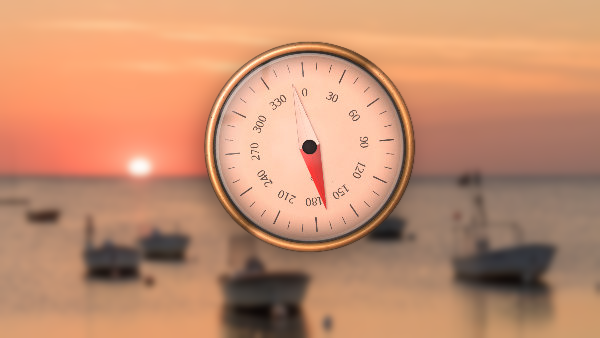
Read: {"value": 170, "unit": "°"}
